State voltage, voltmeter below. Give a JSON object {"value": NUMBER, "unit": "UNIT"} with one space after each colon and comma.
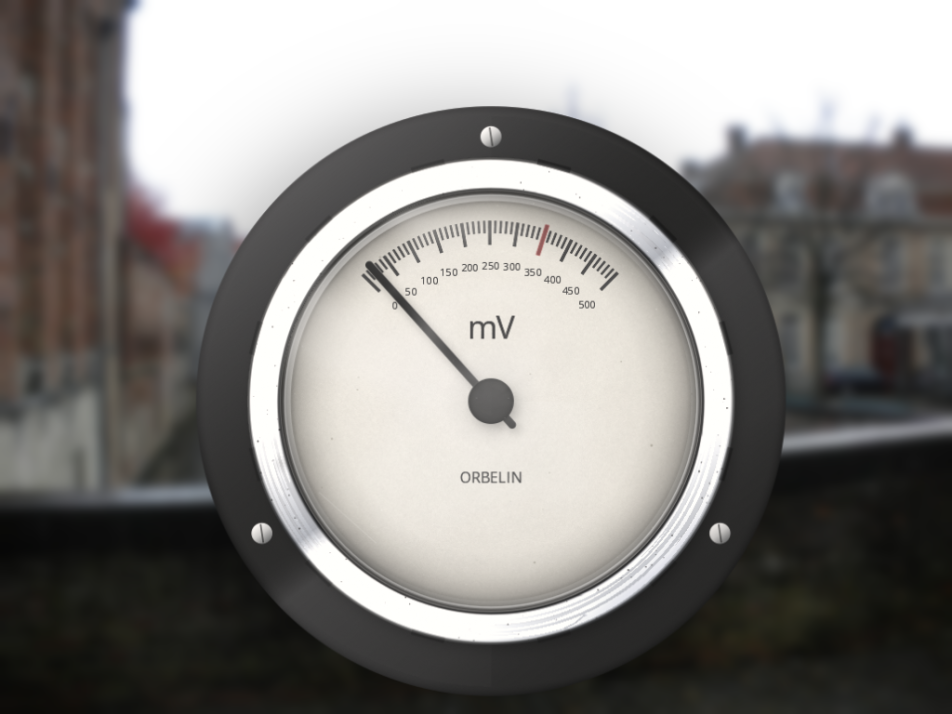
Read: {"value": 20, "unit": "mV"}
